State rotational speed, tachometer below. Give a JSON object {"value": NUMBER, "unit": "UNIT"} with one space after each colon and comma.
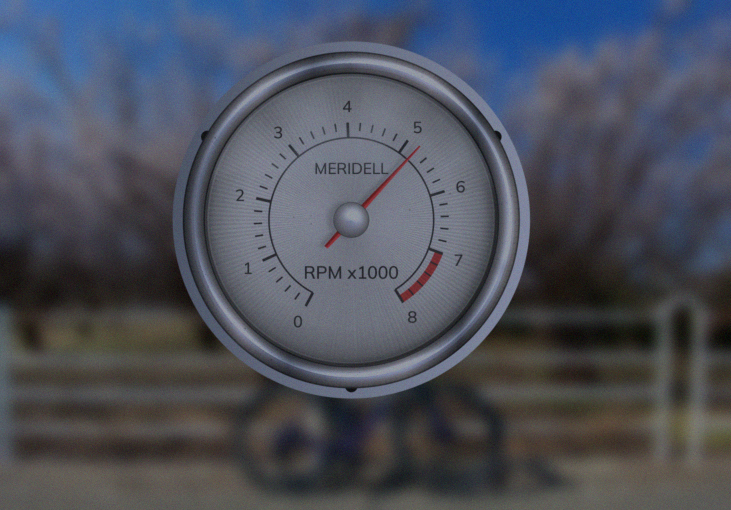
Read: {"value": 5200, "unit": "rpm"}
